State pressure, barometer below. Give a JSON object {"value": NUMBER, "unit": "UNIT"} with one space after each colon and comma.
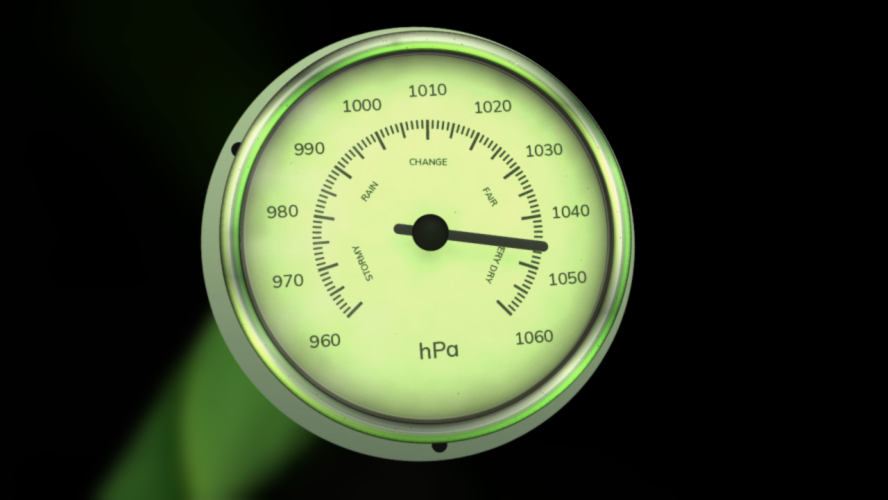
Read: {"value": 1046, "unit": "hPa"}
